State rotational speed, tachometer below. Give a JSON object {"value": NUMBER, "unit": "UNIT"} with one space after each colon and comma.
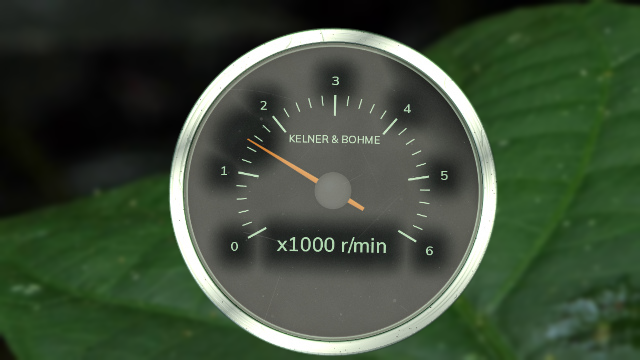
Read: {"value": 1500, "unit": "rpm"}
